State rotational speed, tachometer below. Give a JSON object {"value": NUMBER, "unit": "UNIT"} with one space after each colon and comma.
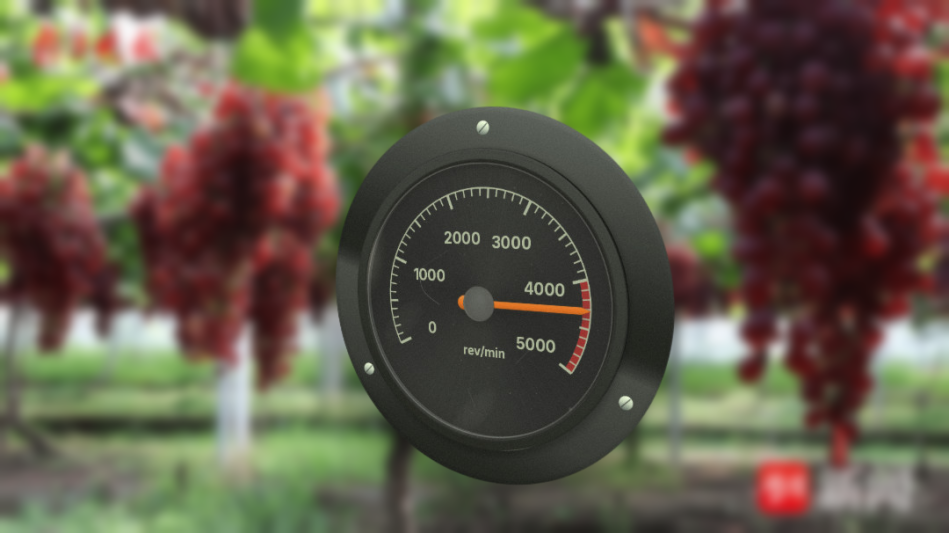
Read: {"value": 4300, "unit": "rpm"}
